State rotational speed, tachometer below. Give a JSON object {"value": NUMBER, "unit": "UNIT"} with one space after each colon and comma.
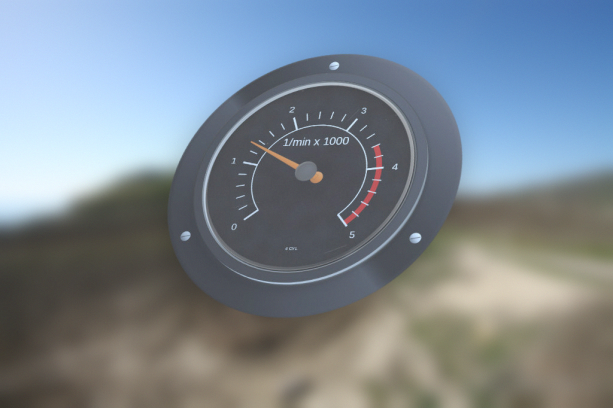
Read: {"value": 1300, "unit": "rpm"}
